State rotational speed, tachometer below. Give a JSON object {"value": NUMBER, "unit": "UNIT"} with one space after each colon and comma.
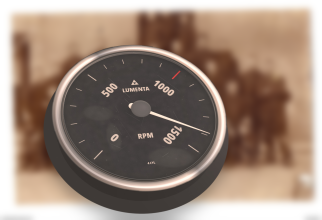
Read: {"value": 1400, "unit": "rpm"}
